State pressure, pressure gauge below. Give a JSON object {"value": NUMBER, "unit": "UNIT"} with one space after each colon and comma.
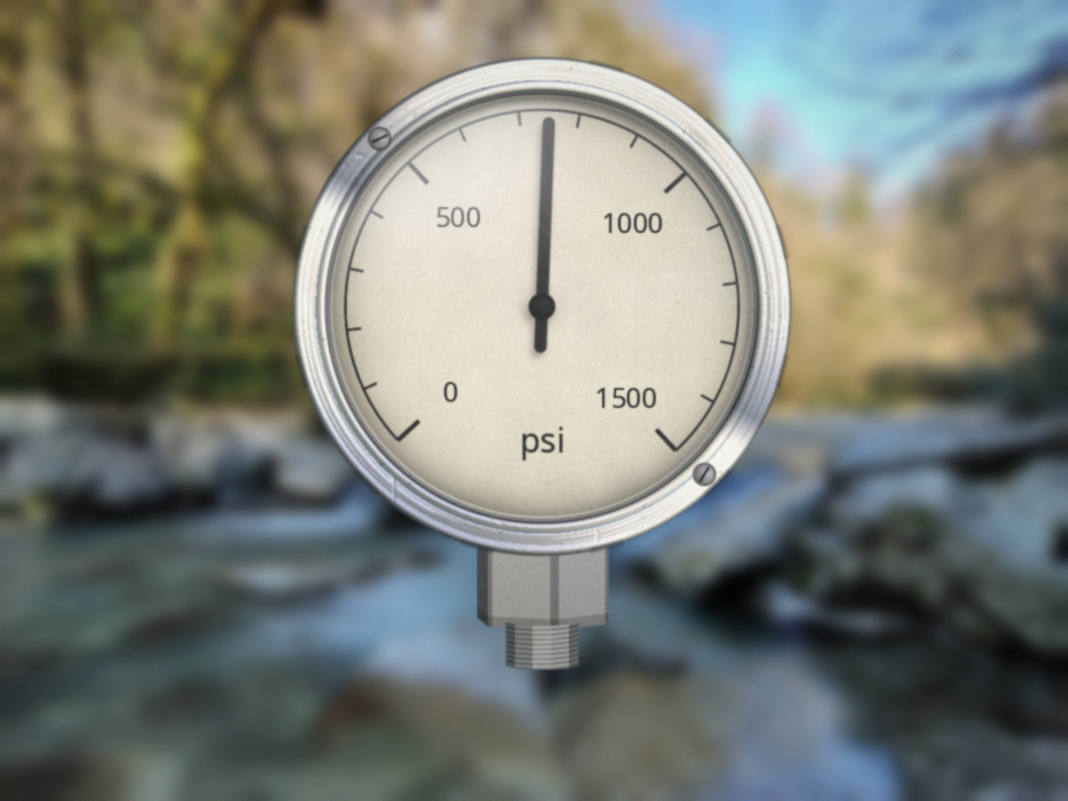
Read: {"value": 750, "unit": "psi"}
